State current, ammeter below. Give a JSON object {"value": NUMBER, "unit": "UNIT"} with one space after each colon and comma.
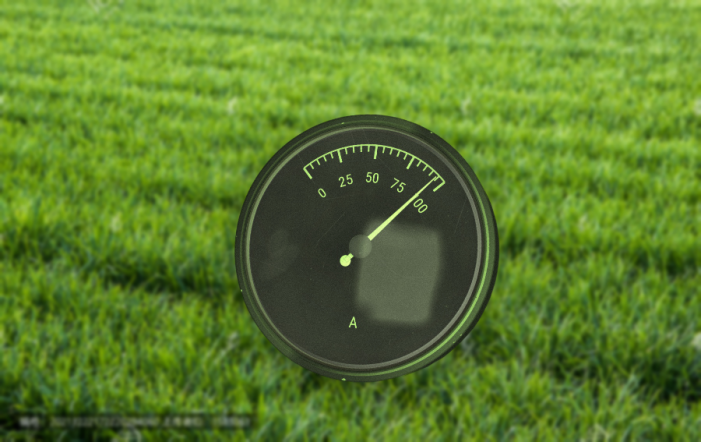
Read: {"value": 95, "unit": "A"}
